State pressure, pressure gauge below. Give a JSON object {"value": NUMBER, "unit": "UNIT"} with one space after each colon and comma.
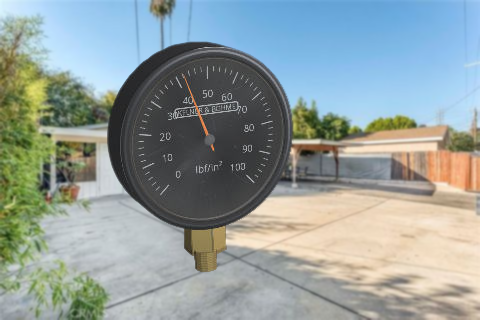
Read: {"value": 42, "unit": "psi"}
